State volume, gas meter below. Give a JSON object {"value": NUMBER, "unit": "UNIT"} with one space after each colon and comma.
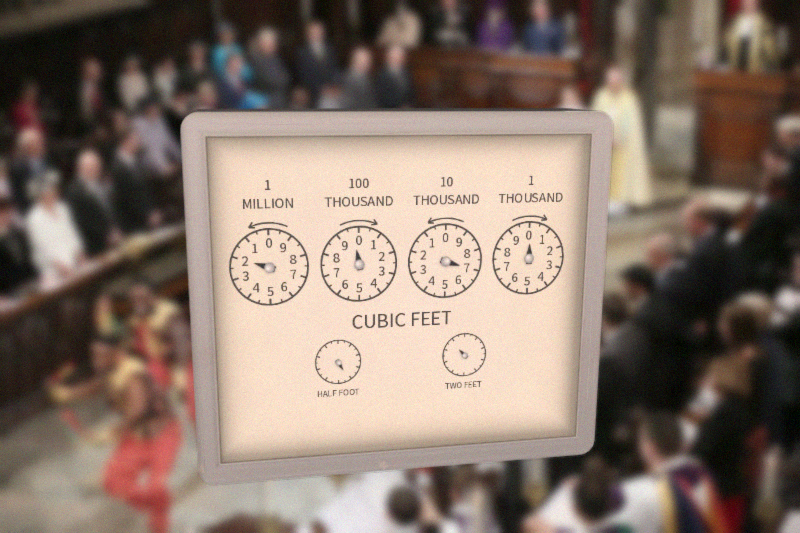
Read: {"value": 197000, "unit": "ft³"}
